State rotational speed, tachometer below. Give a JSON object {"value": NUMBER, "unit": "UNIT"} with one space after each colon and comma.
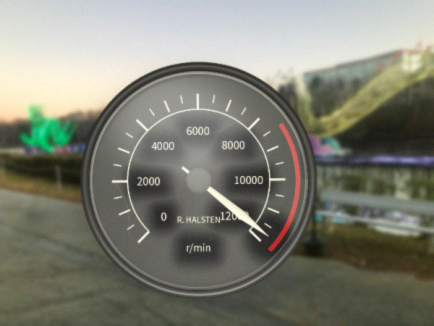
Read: {"value": 11750, "unit": "rpm"}
